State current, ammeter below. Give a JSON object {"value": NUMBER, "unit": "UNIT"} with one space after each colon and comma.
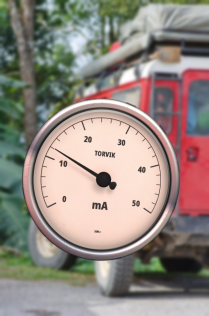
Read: {"value": 12, "unit": "mA"}
